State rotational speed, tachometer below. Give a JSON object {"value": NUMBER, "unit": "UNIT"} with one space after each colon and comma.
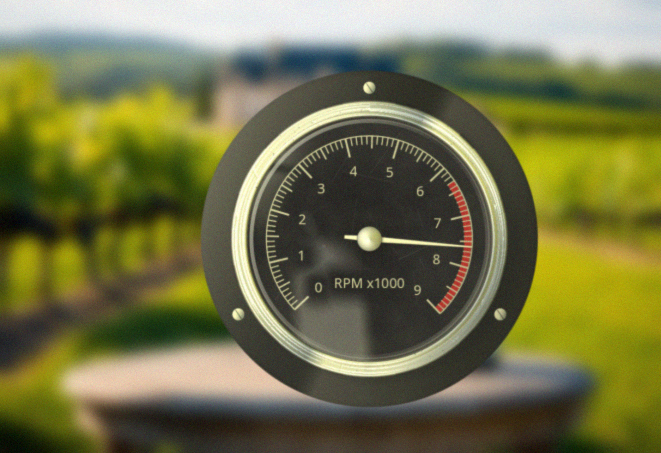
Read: {"value": 7600, "unit": "rpm"}
